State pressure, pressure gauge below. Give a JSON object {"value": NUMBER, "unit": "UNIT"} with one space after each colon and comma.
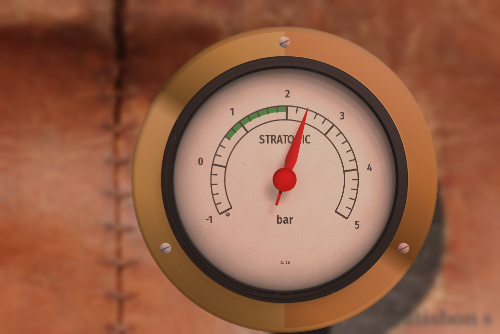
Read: {"value": 2.4, "unit": "bar"}
